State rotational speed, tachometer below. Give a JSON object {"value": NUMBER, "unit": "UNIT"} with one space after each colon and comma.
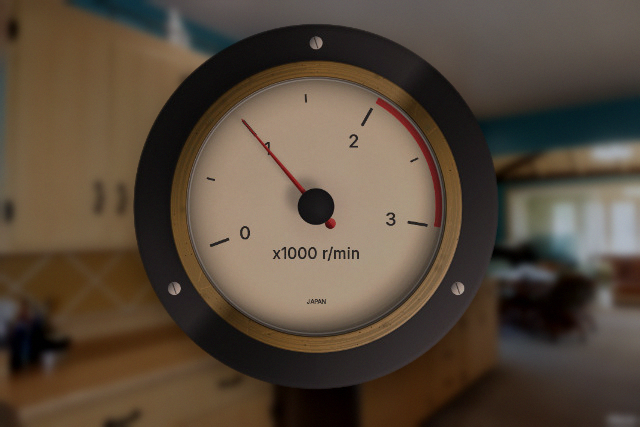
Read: {"value": 1000, "unit": "rpm"}
